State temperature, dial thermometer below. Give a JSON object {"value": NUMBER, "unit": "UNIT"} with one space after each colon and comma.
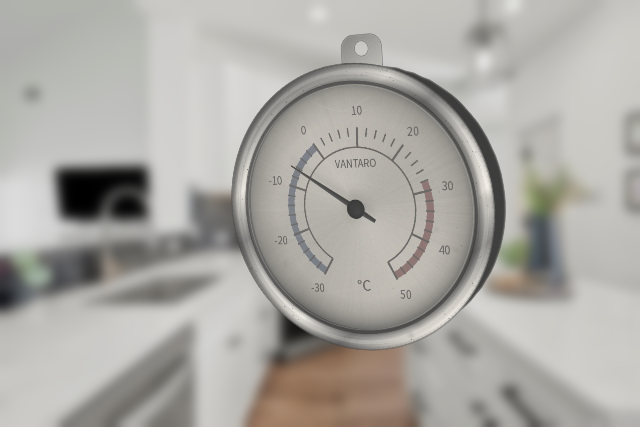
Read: {"value": -6, "unit": "°C"}
